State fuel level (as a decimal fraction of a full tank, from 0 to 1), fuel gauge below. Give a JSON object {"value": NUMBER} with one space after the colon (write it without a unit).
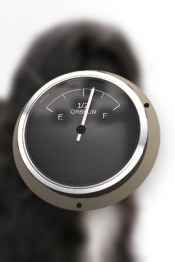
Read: {"value": 0.625}
